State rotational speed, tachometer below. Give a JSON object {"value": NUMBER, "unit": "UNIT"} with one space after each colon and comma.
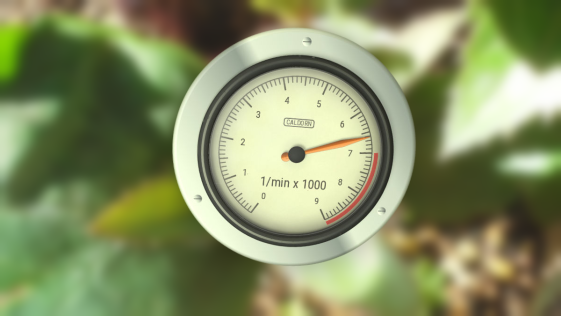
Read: {"value": 6600, "unit": "rpm"}
